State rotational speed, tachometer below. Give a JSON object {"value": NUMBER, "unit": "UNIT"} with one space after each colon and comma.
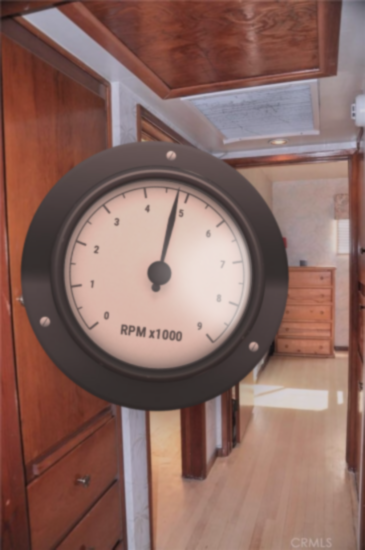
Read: {"value": 4750, "unit": "rpm"}
